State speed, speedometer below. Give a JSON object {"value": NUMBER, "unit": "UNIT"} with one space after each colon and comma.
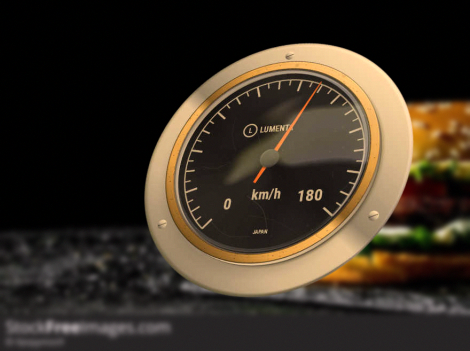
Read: {"value": 110, "unit": "km/h"}
